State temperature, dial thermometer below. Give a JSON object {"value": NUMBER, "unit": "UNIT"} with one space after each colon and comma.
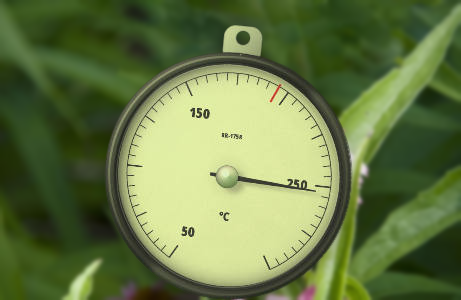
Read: {"value": 252.5, "unit": "°C"}
